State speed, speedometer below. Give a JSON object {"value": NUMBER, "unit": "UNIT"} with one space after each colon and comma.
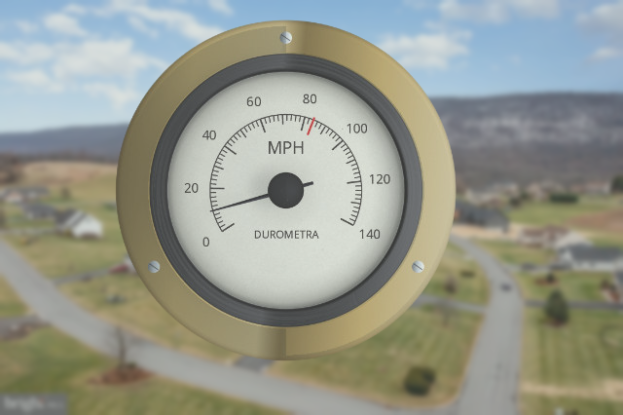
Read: {"value": 10, "unit": "mph"}
